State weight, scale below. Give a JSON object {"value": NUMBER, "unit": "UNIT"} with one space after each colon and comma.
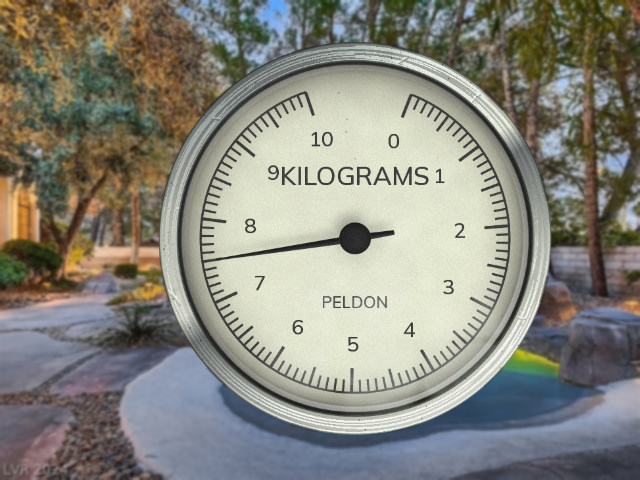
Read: {"value": 7.5, "unit": "kg"}
